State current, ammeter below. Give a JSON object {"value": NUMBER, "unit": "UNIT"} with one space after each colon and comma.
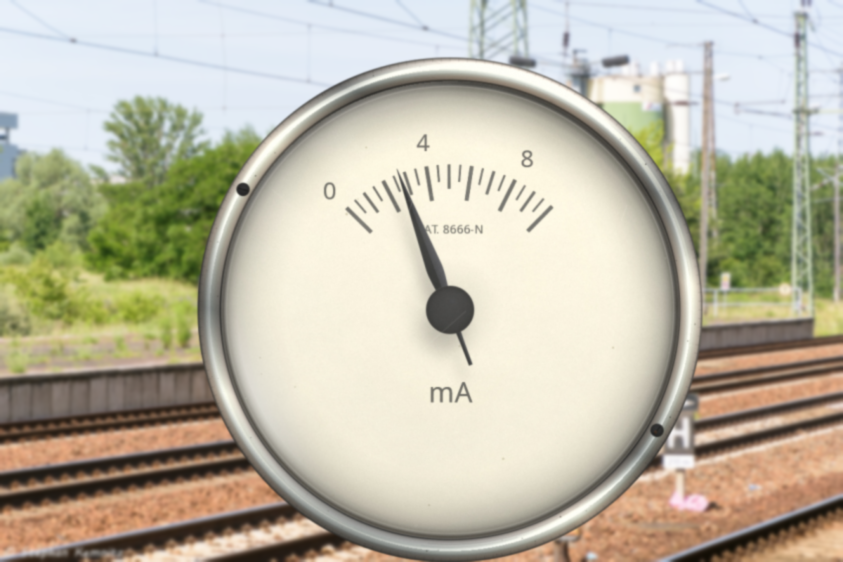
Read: {"value": 2.75, "unit": "mA"}
